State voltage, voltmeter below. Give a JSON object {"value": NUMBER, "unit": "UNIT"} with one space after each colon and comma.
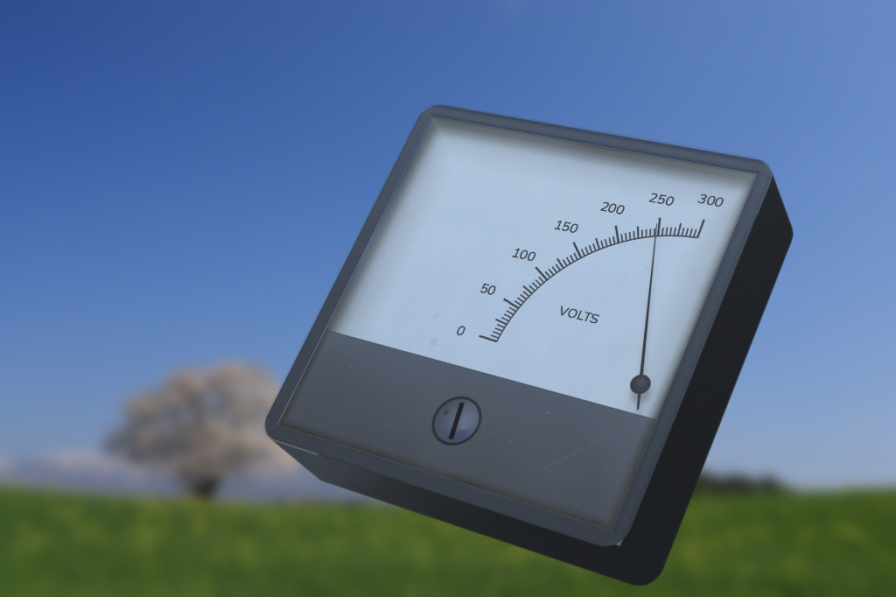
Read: {"value": 250, "unit": "V"}
